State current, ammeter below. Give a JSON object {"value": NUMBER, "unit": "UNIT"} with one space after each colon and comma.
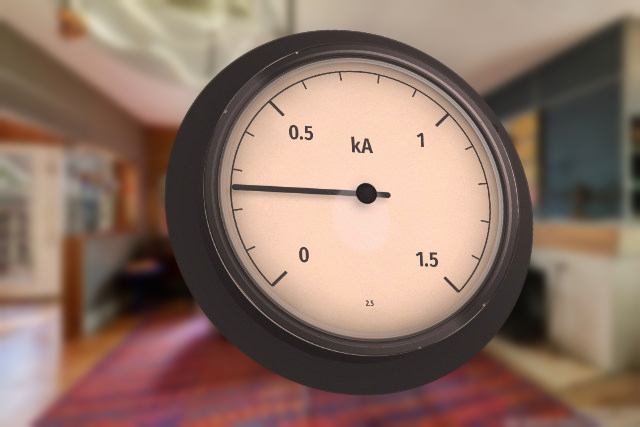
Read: {"value": 0.25, "unit": "kA"}
